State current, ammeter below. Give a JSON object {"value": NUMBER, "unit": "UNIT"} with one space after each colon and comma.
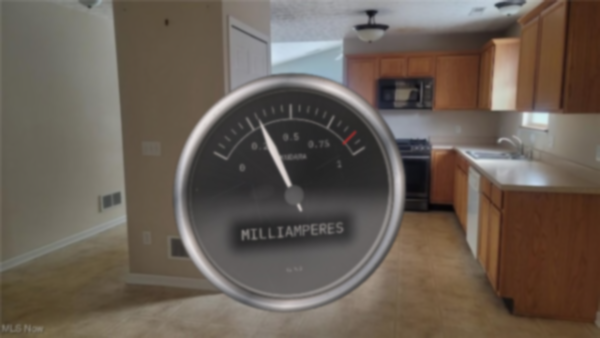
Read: {"value": 0.3, "unit": "mA"}
